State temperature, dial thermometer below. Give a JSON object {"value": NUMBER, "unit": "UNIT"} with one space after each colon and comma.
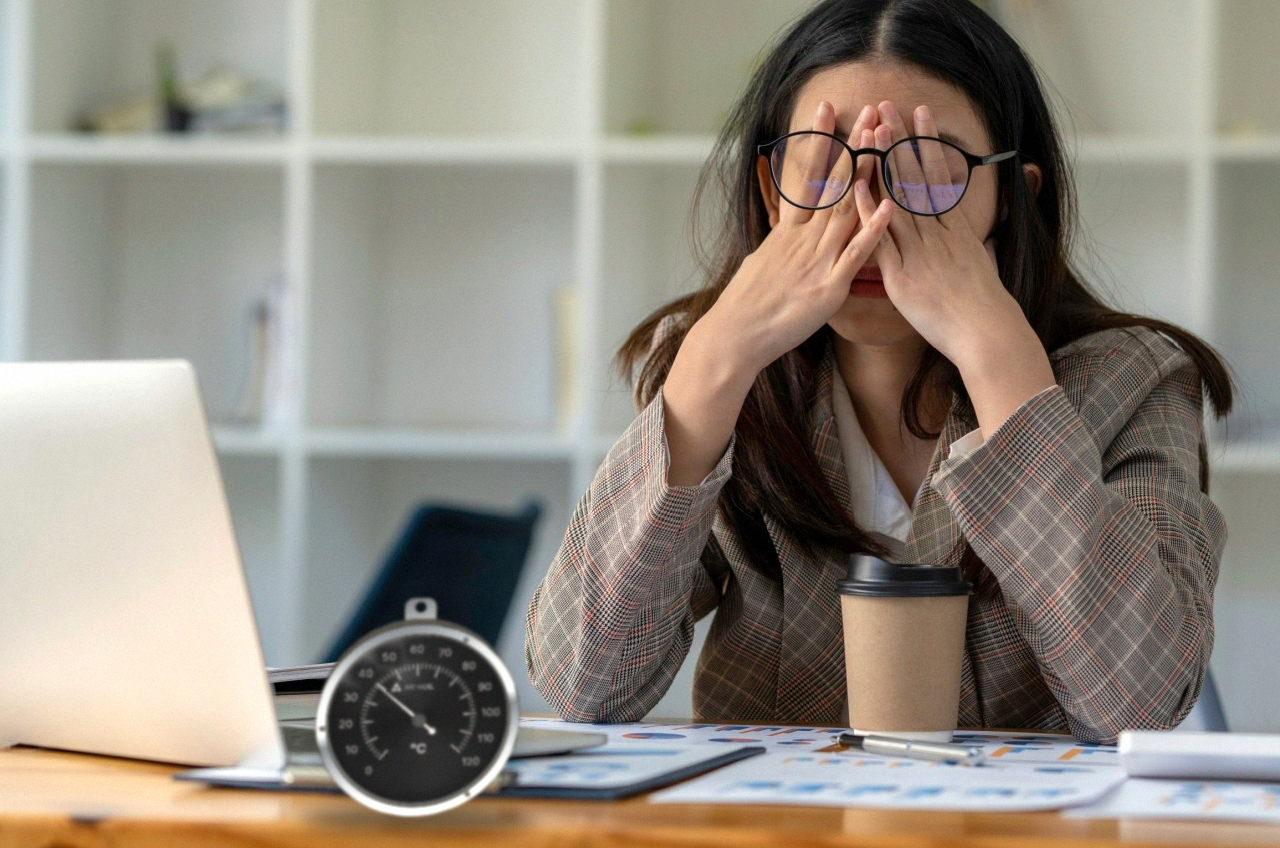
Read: {"value": 40, "unit": "°C"}
